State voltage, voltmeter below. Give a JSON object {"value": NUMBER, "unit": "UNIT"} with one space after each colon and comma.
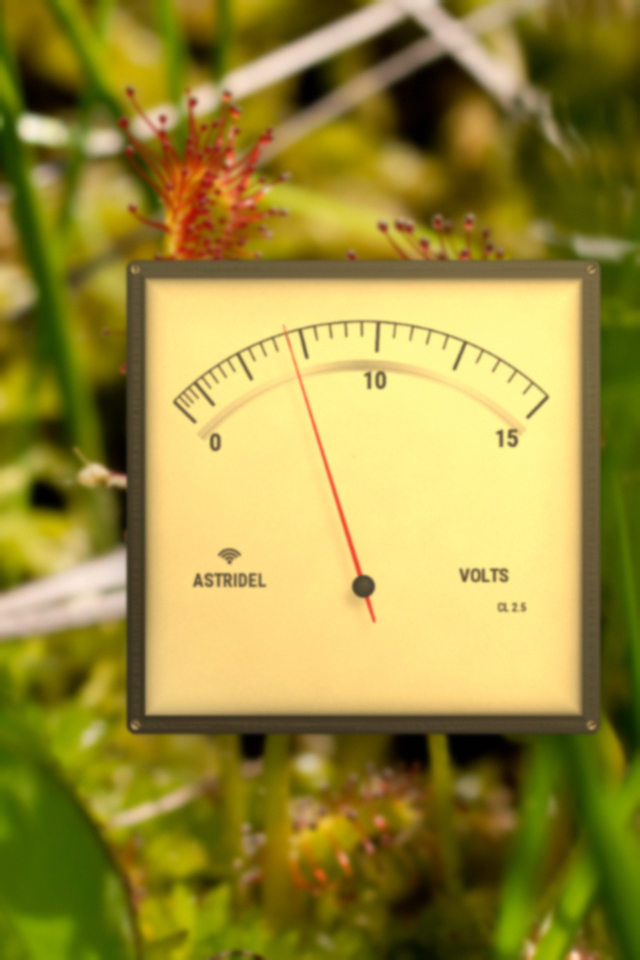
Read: {"value": 7, "unit": "V"}
